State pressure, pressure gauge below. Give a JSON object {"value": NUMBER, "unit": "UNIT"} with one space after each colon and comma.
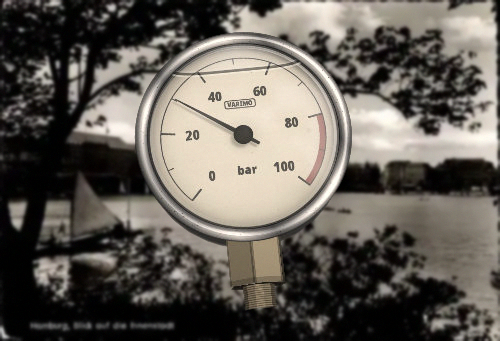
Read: {"value": 30, "unit": "bar"}
